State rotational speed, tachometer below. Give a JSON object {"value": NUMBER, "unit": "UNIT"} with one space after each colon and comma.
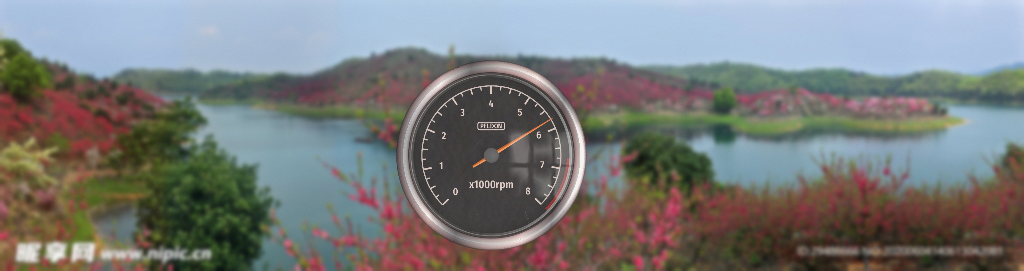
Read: {"value": 5750, "unit": "rpm"}
